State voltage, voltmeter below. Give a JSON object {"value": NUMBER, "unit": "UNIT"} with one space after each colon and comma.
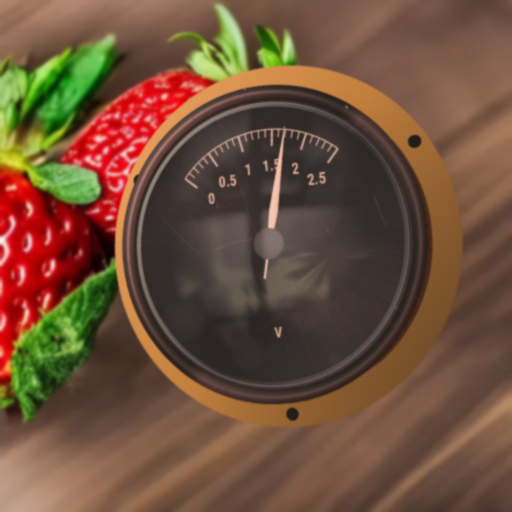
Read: {"value": 1.7, "unit": "V"}
